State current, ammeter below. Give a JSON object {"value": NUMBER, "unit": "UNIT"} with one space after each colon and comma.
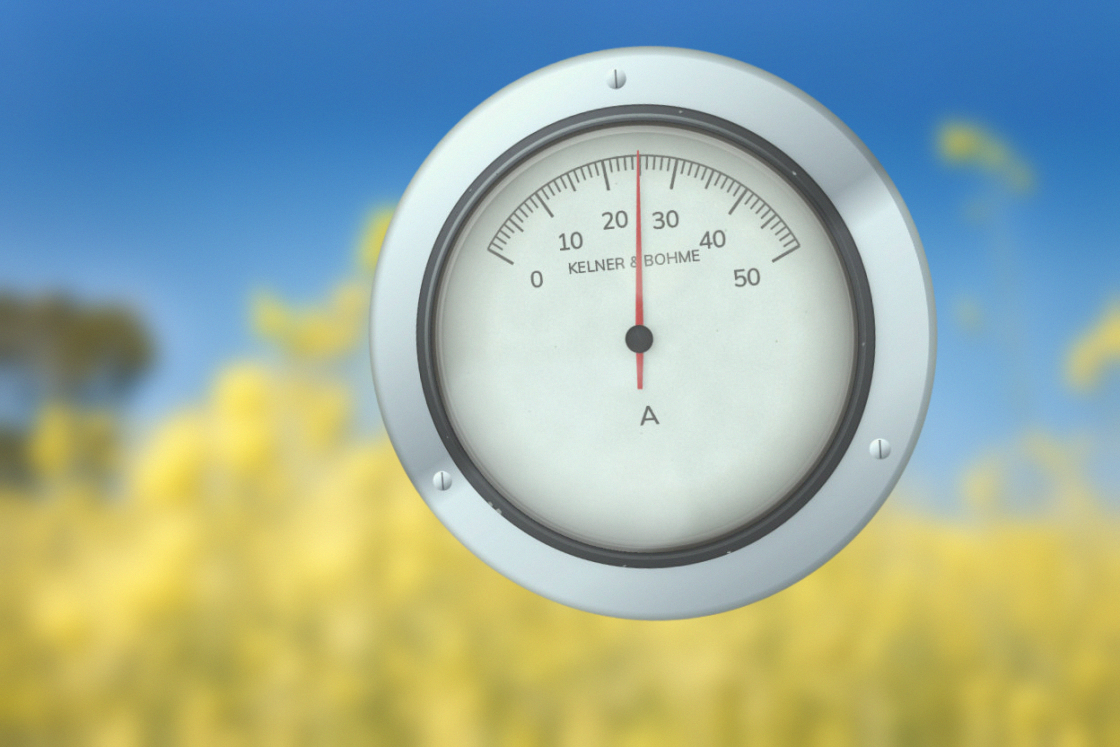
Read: {"value": 25, "unit": "A"}
